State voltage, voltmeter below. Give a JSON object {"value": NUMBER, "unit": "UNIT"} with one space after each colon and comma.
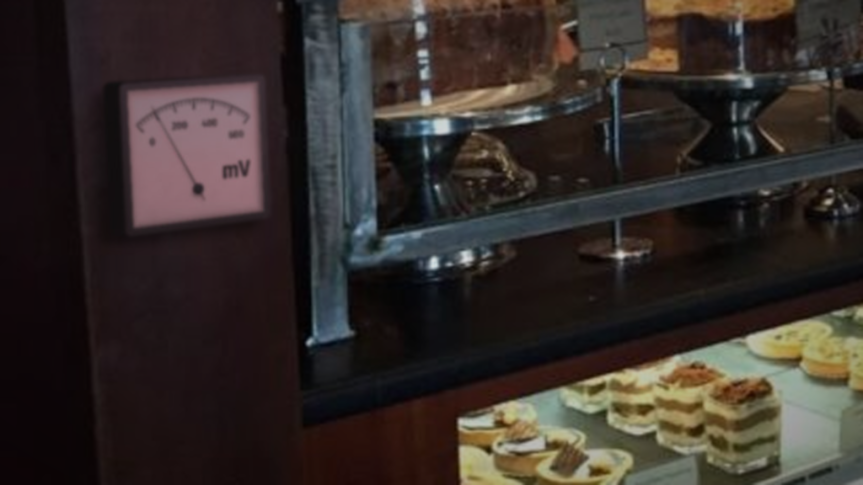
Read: {"value": 100, "unit": "mV"}
